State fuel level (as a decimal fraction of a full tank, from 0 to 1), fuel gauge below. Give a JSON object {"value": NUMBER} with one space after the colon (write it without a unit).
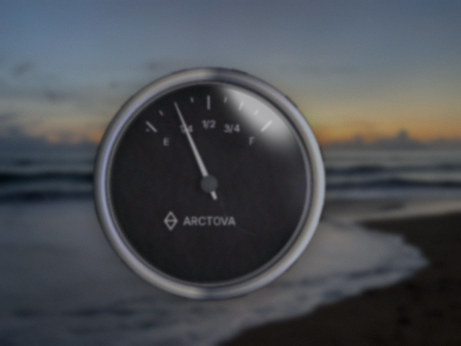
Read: {"value": 0.25}
